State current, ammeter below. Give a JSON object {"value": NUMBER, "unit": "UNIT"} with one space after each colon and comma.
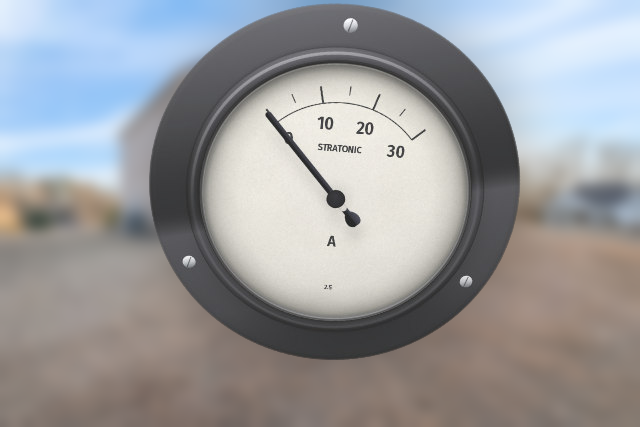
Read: {"value": 0, "unit": "A"}
